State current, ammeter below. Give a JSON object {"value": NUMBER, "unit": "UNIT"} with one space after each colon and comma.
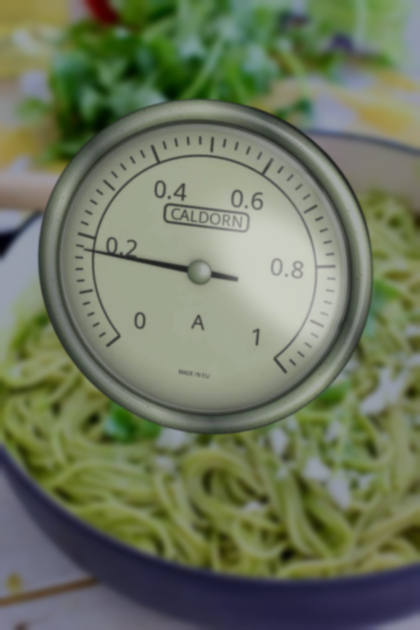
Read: {"value": 0.18, "unit": "A"}
